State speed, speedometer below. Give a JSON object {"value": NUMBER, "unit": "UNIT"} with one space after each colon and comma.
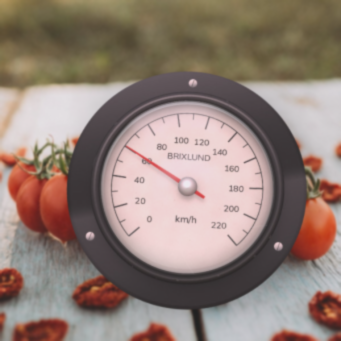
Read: {"value": 60, "unit": "km/h"}
